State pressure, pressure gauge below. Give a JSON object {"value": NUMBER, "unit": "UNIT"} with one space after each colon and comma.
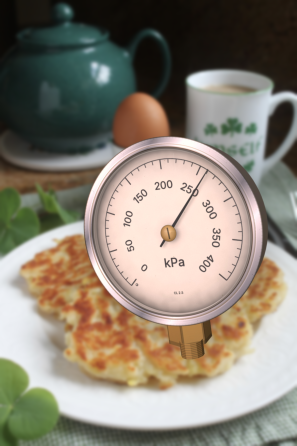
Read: {"value": 260, "unit": "kPa"}
